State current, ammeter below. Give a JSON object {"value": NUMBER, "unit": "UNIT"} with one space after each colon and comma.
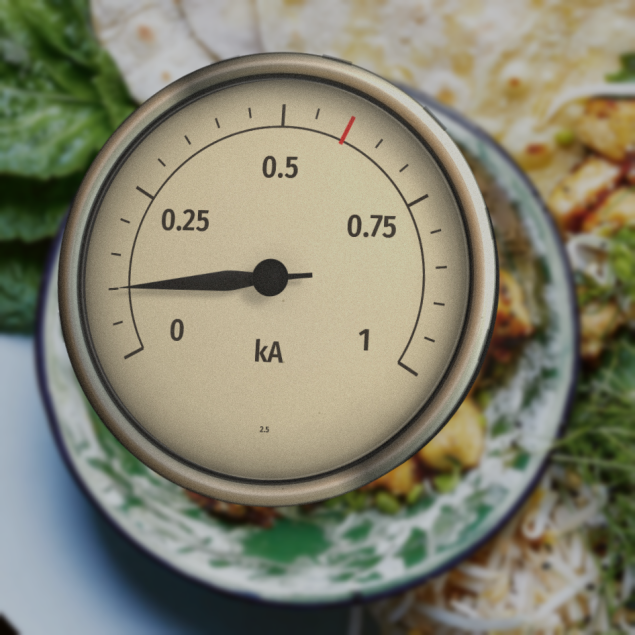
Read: {"value": 0.1, "unit": "kA"}
